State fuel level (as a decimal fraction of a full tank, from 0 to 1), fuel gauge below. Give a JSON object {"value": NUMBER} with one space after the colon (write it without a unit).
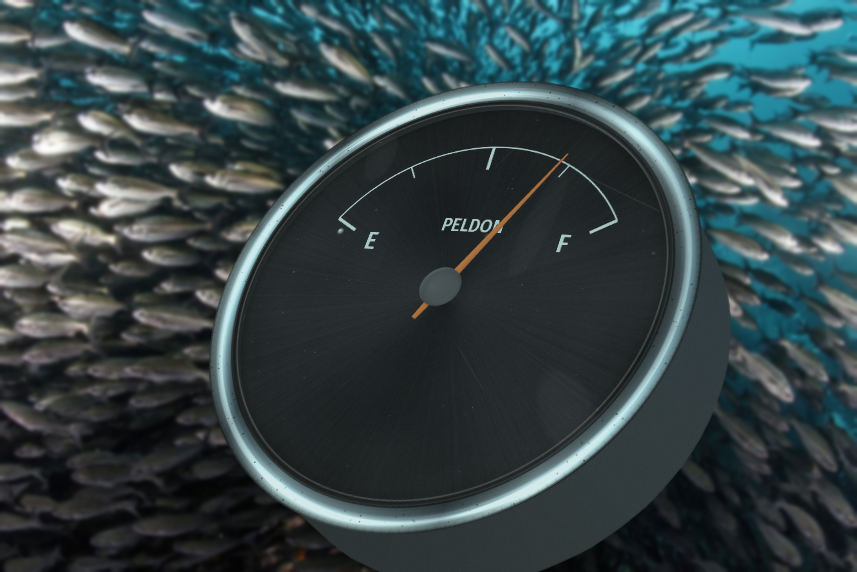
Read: {"value": 0.75}
